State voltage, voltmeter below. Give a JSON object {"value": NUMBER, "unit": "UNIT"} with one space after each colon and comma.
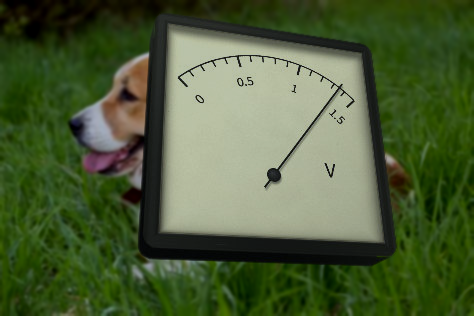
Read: {"value": 1.35, "unit": "V"}
